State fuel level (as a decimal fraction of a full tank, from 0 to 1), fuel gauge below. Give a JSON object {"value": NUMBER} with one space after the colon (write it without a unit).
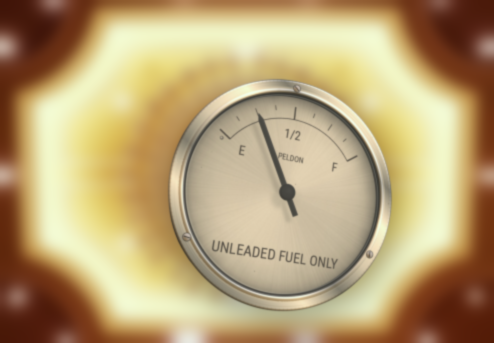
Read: {"value": 0.25}
